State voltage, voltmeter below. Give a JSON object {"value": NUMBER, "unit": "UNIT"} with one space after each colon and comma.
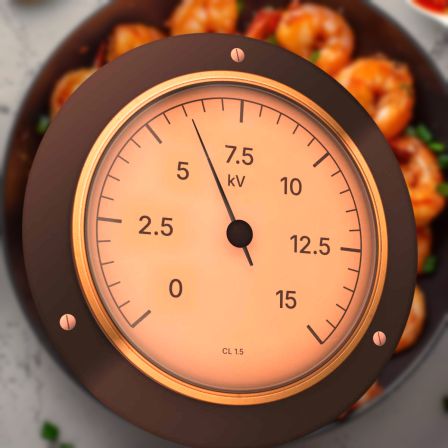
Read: {"value": 6, "unit": "kV"}
